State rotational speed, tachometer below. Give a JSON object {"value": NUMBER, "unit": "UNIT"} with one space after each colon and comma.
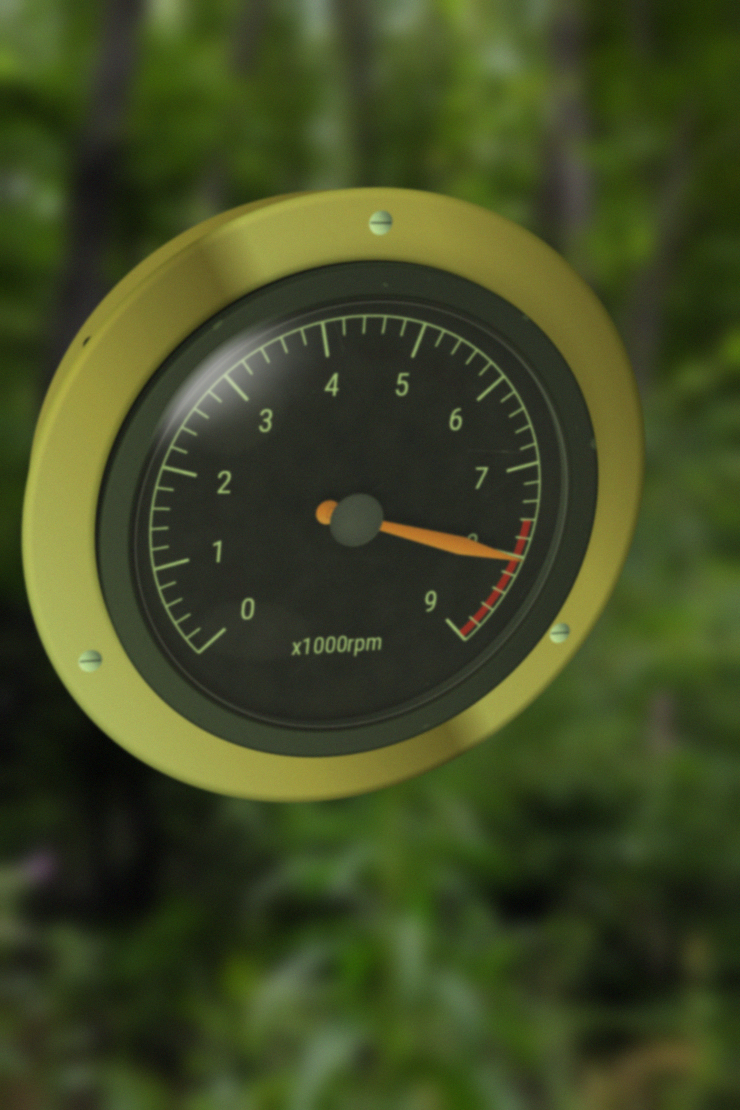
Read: {"value": 8000, "unit": "rpm"}
